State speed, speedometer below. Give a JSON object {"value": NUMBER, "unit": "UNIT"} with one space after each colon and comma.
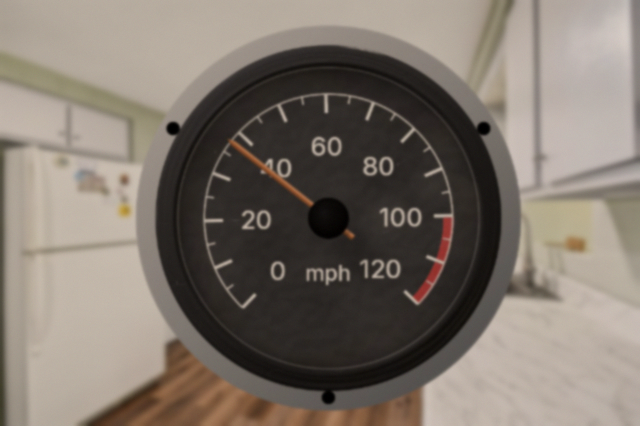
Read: {"value": 37.5, "unit": "mph"}
